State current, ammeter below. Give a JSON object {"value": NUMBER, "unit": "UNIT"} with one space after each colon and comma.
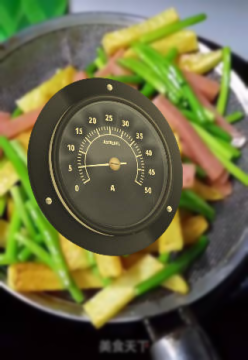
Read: {"value": 5, "unit": "A"}
